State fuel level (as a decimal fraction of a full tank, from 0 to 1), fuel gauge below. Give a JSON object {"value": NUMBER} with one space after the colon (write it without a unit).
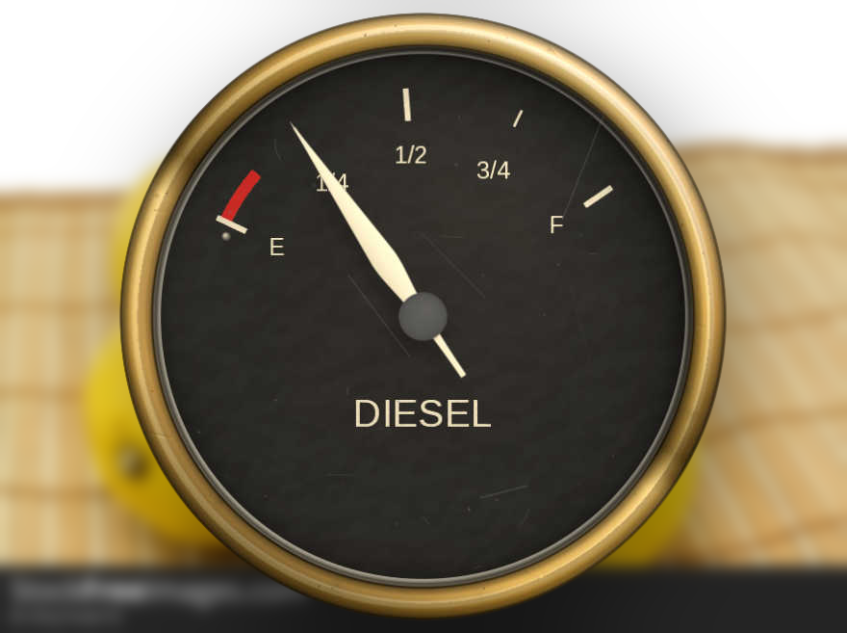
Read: {"value": 0.25}
